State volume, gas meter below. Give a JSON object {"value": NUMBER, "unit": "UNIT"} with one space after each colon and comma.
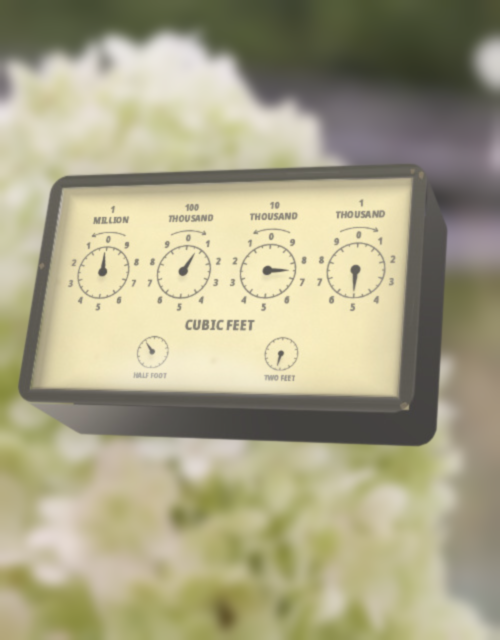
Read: {"value": 7500, "unit": "ft³"}
